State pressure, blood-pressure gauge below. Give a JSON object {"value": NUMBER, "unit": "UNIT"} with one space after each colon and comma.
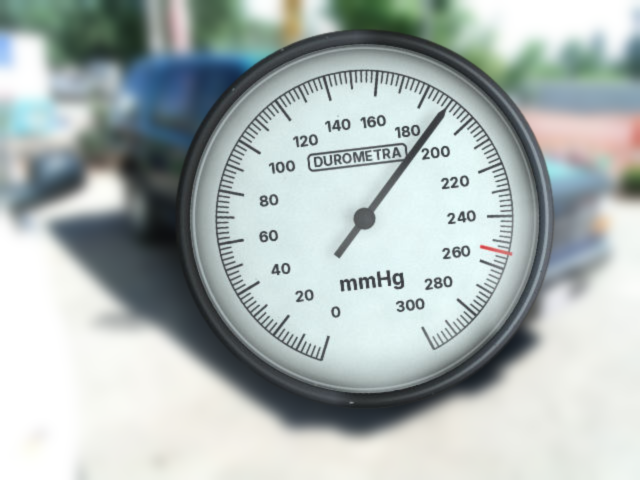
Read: {"value": 190, "unit": "mmHg"}
